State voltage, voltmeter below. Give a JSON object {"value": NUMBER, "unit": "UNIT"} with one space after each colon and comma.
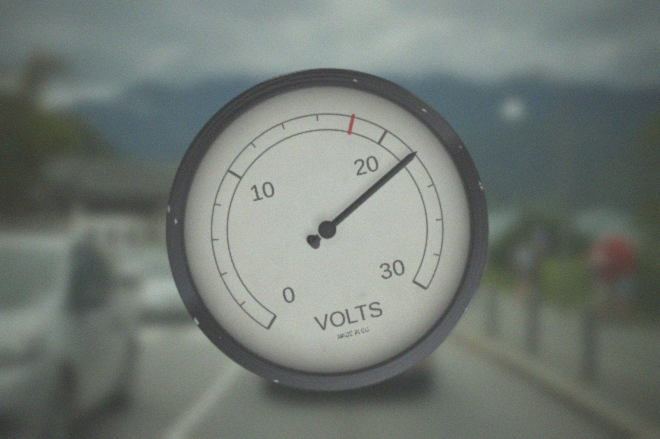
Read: {"value": 22, "unit": "V"}
